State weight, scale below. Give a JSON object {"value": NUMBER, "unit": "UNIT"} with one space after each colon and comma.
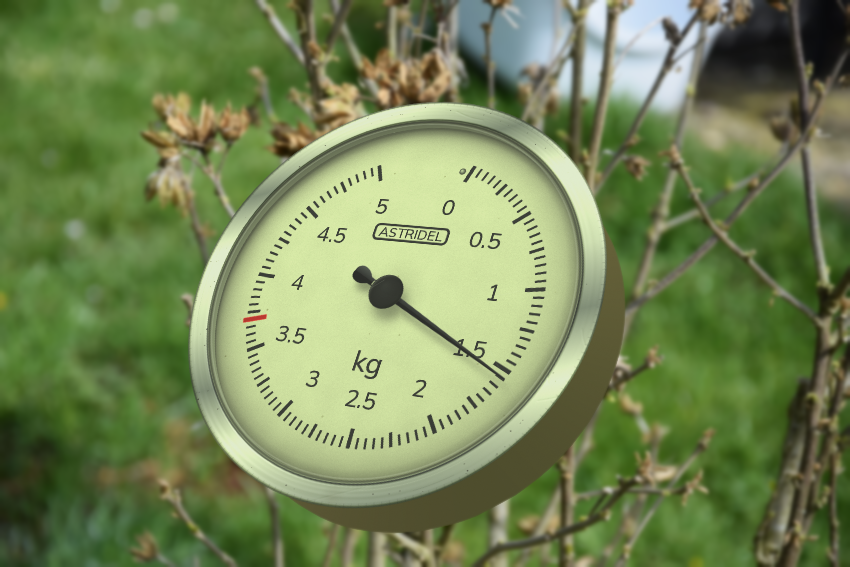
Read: {"value": 1.55, "unit": "kg"}
